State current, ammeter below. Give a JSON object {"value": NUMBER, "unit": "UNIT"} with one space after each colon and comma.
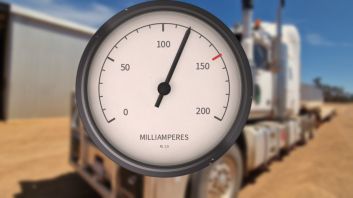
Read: {"value": 120, "unit": "mA"}
